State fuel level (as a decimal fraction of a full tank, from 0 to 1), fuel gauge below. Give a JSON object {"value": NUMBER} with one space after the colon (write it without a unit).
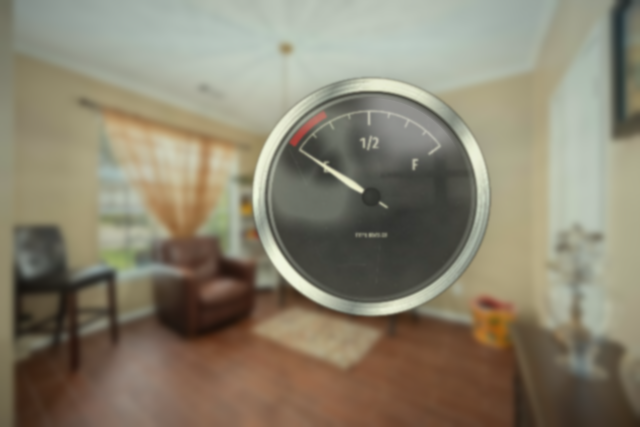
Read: {"value": 0}
